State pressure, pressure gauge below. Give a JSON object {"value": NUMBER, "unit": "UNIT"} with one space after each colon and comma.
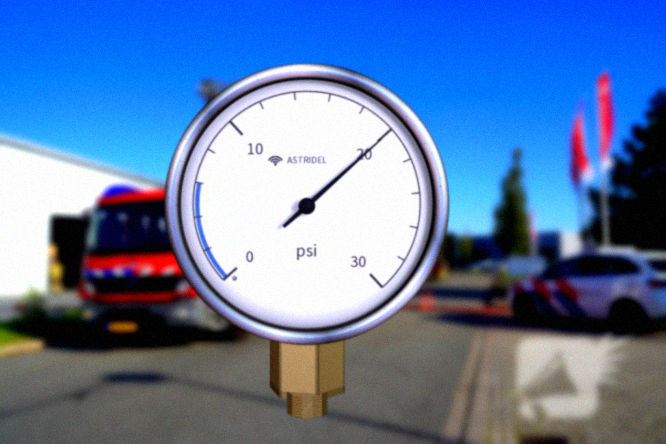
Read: {"value": 20, "unit": "psi"}
